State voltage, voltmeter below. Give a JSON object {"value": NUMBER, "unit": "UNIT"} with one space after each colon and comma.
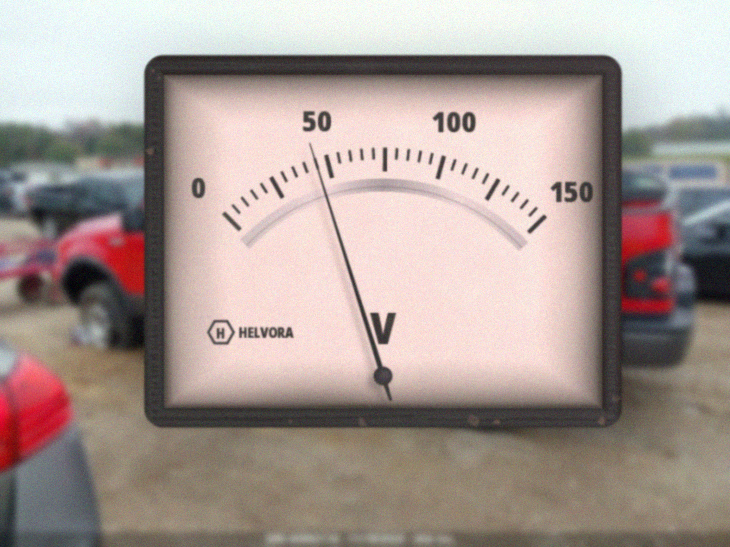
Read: {"value": 45, "unit": "V"}
